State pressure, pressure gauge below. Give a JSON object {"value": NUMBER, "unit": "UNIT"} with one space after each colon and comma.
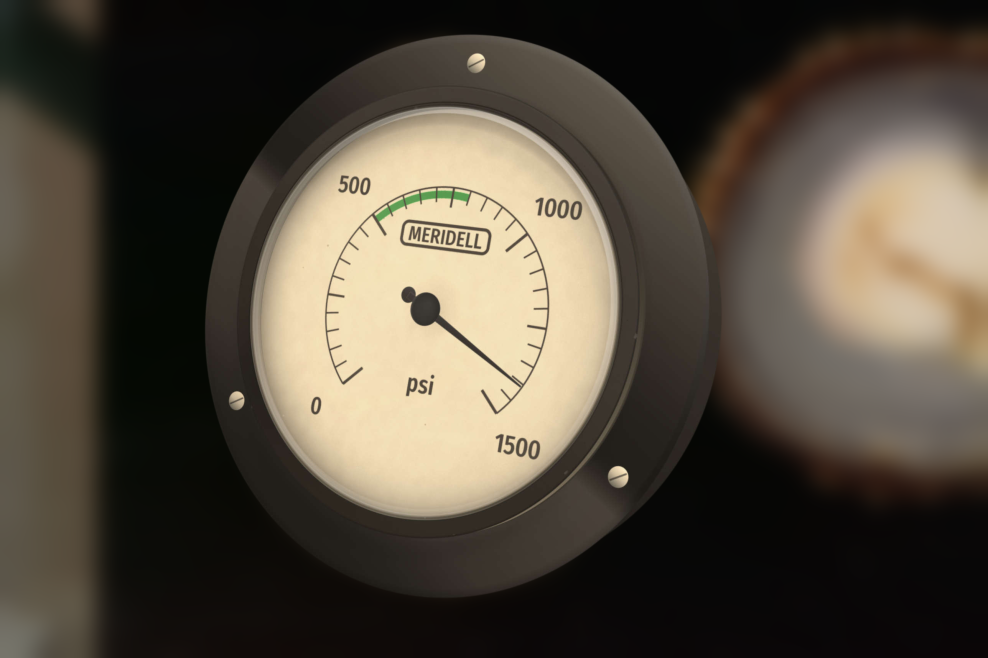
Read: {"value": 1400, "unit": "psi"}
